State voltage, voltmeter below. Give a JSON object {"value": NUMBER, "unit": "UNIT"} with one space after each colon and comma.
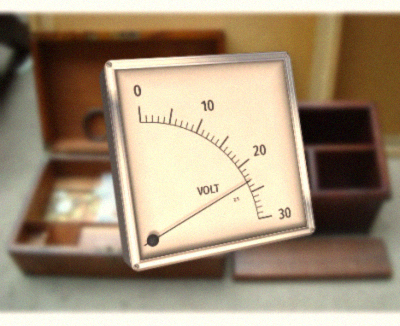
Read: {"value": 23, "unit": "V"}
